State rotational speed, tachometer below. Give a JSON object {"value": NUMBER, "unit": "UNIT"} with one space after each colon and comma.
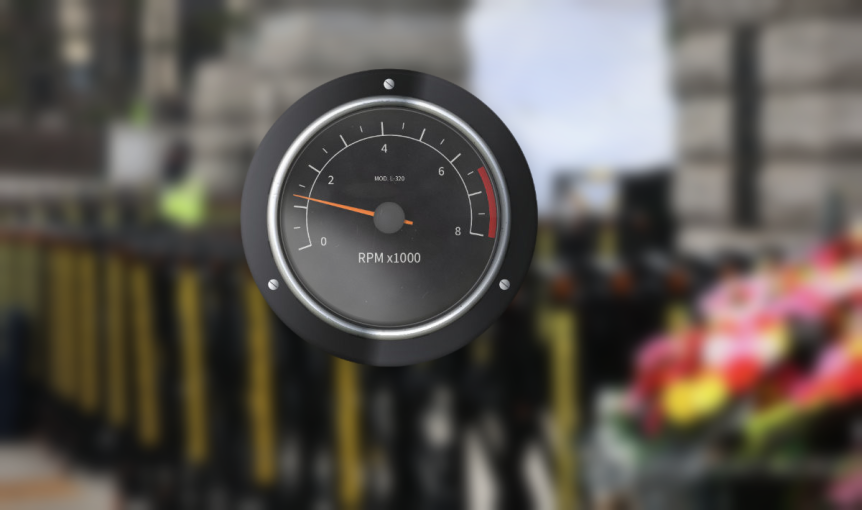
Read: {"value": 1250, "unit": "rpm"}
